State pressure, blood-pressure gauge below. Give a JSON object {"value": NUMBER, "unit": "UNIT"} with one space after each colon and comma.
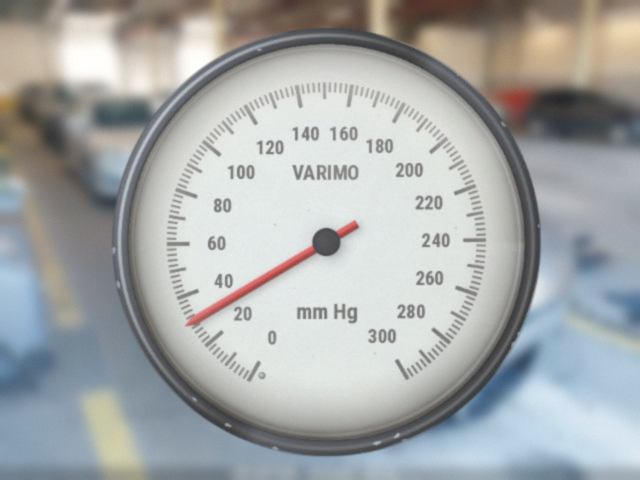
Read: {"value": 30, "unit": "mmHg"}
